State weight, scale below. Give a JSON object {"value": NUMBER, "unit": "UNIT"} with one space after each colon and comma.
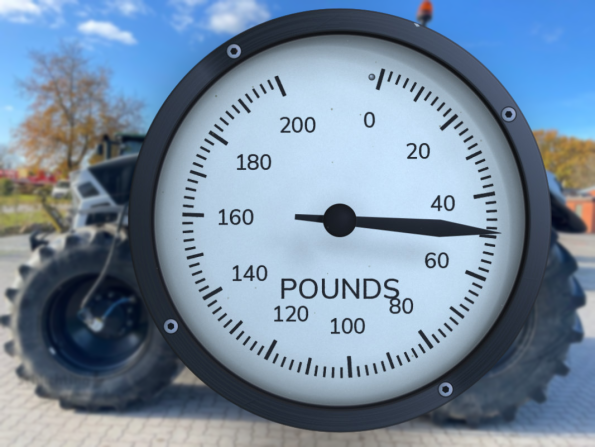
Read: {"value": 49, "unit": "lb"}
